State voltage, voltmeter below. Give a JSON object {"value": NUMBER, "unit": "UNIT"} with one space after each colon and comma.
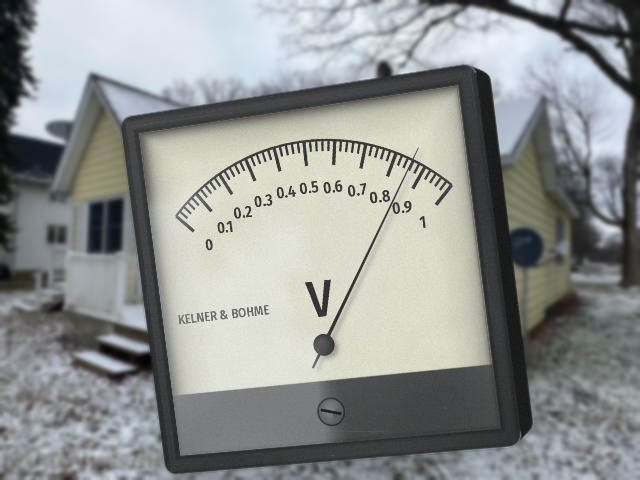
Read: {"value": 0.86, "unit": "V"}
